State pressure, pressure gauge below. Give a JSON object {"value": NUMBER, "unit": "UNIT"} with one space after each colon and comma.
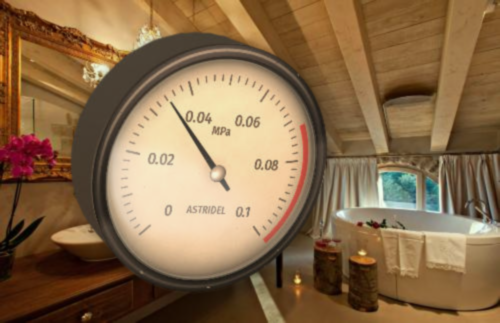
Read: {"value": 0.034, "unit": "MPa"}
